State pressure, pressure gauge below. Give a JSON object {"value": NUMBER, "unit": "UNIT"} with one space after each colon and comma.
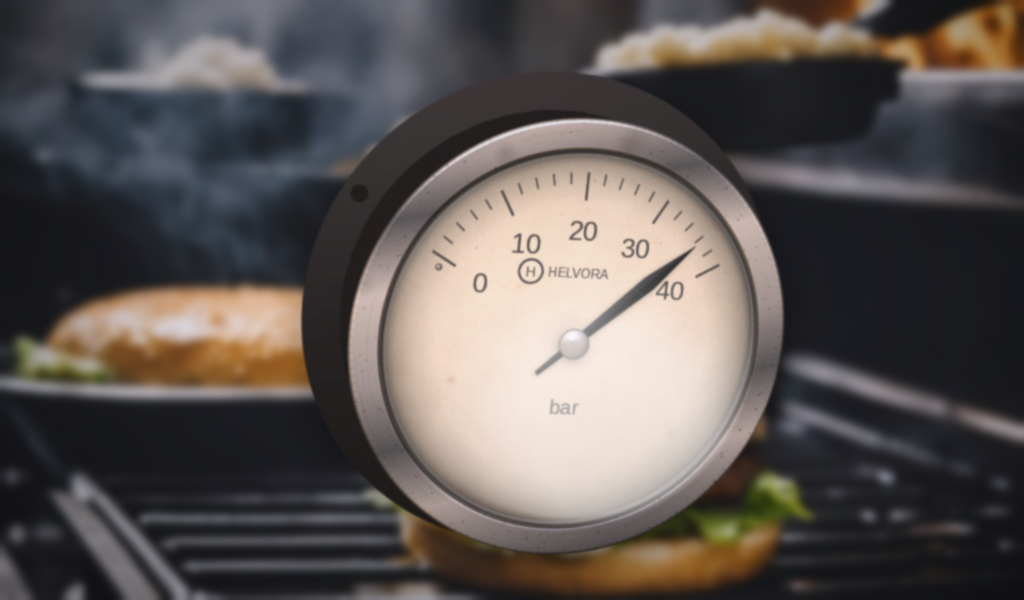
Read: {"value": 36, "unit": "bar"}
